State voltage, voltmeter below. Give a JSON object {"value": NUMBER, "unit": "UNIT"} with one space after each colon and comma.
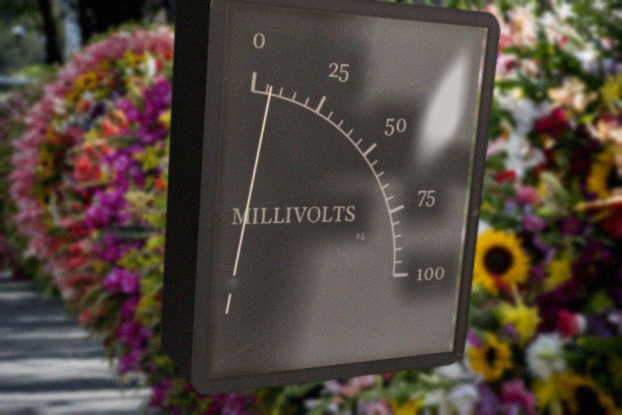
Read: {"value": 5, "unit": "mV"}
